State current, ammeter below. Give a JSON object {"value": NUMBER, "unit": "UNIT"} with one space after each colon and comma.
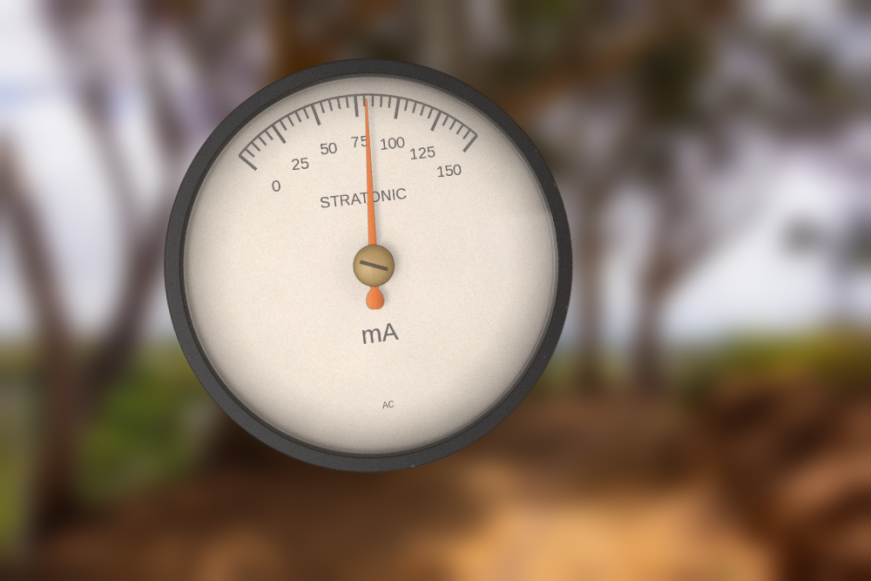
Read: {"value": 80, "unit": "mA"}
